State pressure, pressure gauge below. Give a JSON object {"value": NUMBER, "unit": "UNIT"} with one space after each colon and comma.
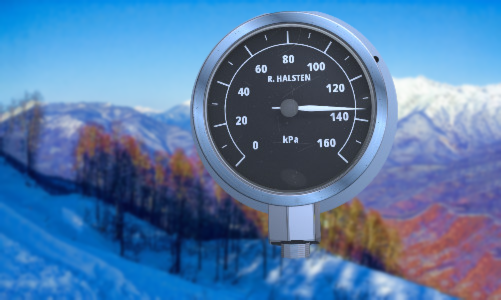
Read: {"value": 135, "unit": "kPa"}
